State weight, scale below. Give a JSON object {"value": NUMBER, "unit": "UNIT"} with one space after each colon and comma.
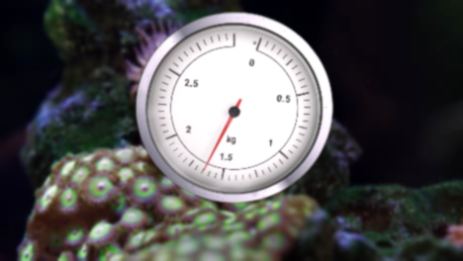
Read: {"value": 1.65, "unit": "kg"}
